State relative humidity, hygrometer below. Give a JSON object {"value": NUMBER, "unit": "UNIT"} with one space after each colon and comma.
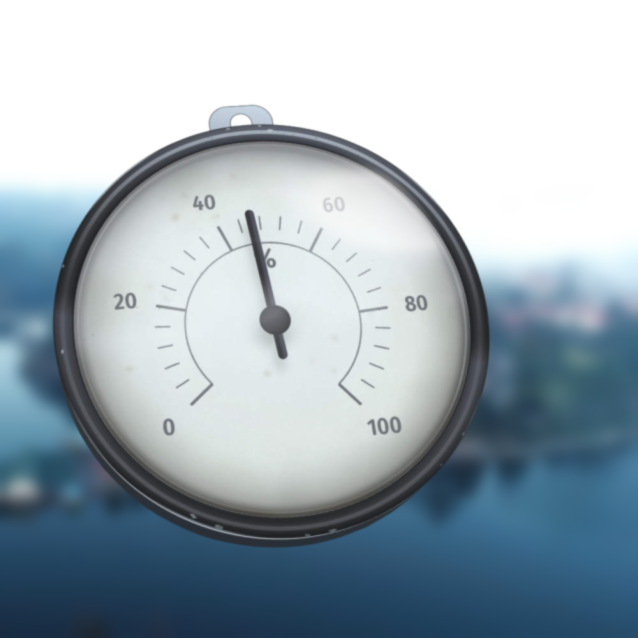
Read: {"value": 46, "unit": "%"}
